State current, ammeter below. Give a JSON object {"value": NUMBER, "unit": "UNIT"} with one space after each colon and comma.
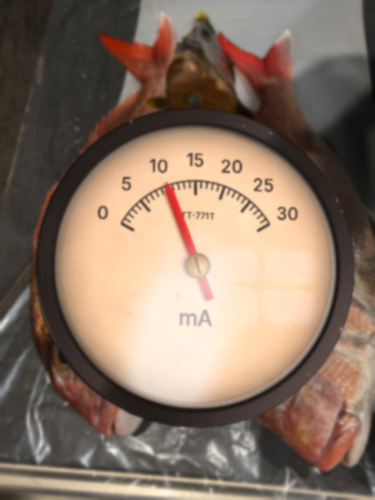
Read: {"value": 10, "unit": "mA"}
